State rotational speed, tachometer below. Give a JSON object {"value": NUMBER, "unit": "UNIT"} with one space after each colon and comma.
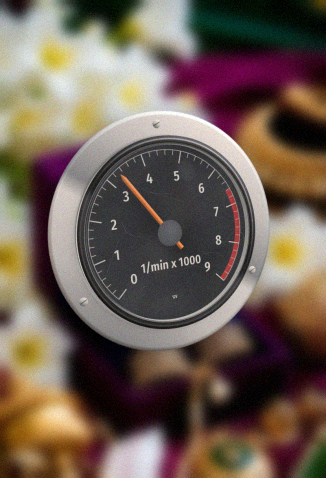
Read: {"value": 3300, "unit": "rpm"}
